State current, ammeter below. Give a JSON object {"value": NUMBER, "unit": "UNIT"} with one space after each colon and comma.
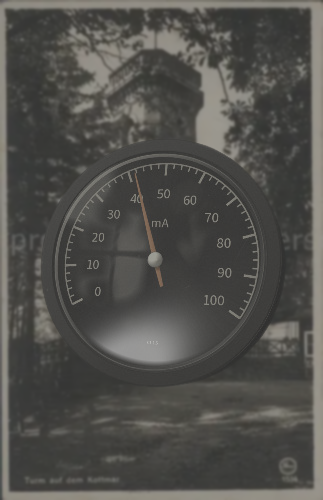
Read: {"value": 42, "unit": "mA"}
